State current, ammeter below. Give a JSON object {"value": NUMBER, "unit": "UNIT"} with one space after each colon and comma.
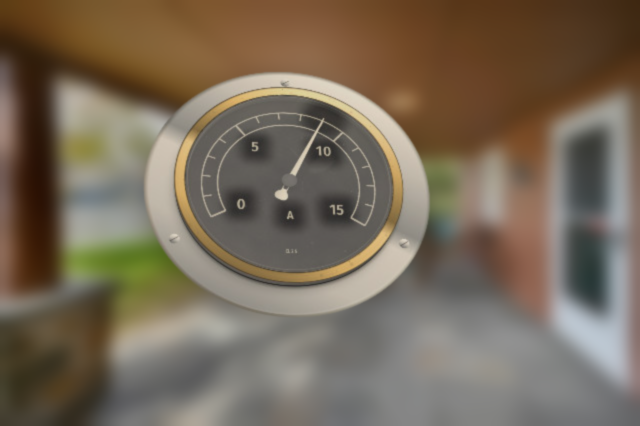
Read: {"value": 9, "unit": "A"}
